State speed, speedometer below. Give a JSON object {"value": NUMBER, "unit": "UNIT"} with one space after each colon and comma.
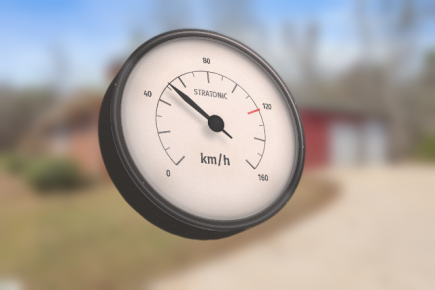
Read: {"value": 50, "unit": "km/h"}
